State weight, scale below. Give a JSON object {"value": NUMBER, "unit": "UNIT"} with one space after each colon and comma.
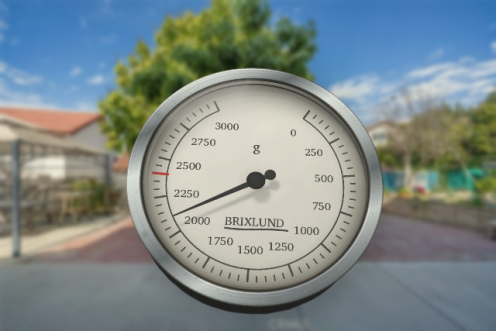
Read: {"value": 2100, "unit": "g"}
